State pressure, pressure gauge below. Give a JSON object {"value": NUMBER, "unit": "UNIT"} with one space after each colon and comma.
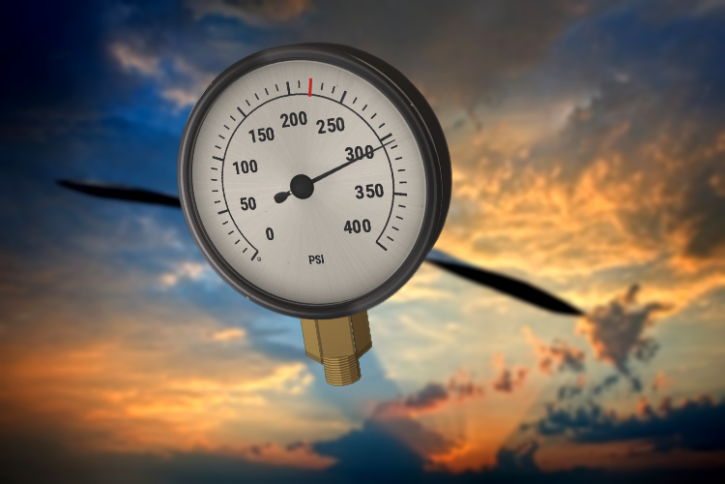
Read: {"value": 305, "unit": "psi"}
